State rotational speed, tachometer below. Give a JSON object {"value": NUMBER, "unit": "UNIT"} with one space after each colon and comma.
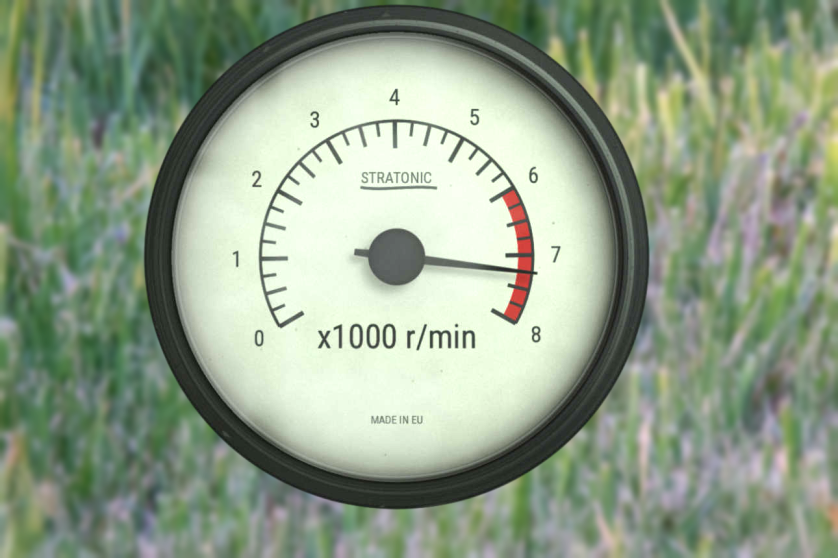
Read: {"value": 7250, "unit": "rpm"}
